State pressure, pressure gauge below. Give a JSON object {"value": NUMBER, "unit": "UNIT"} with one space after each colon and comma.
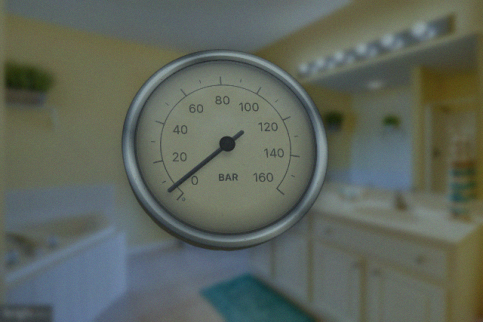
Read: {"value": 5, "unit": "bar"}
